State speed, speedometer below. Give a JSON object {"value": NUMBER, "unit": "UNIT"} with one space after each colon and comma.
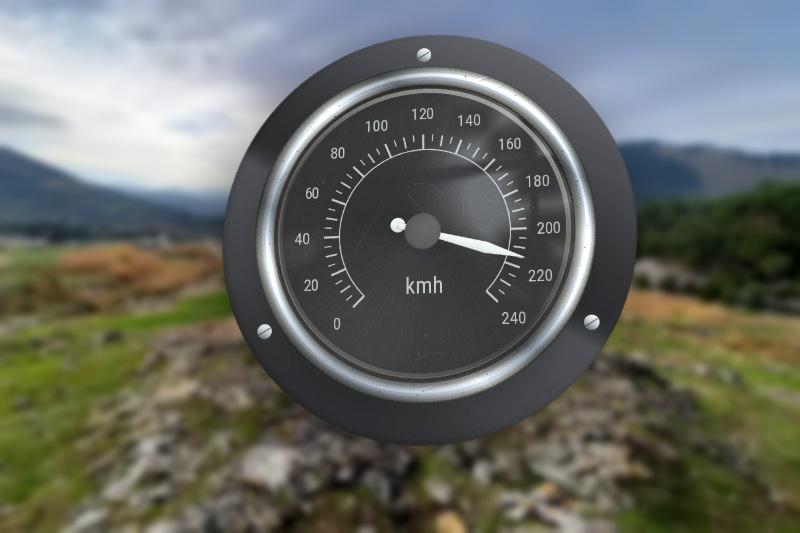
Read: {"value": 215, "unit": "km/h"}
